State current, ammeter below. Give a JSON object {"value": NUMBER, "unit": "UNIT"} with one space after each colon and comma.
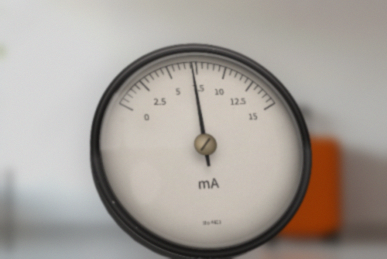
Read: {"value": 7, "unit": "mA"}
